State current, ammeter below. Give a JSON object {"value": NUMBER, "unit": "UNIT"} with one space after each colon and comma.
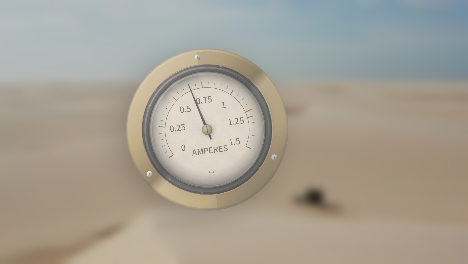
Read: {"value": 0.65, "unit": "A"}
